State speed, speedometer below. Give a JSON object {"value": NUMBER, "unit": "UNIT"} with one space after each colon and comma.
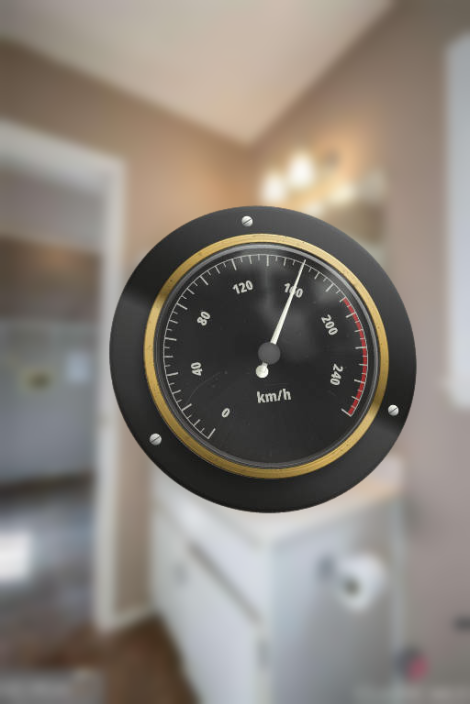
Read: {"value": 160, "unit": "km/h"}
